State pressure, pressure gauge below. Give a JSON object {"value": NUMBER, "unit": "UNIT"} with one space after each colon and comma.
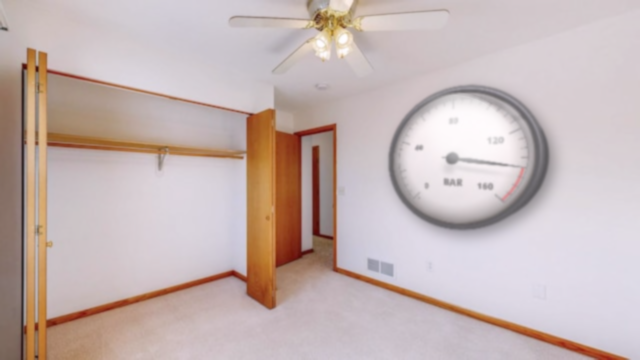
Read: {"value": 140, "unit": "bar"}
